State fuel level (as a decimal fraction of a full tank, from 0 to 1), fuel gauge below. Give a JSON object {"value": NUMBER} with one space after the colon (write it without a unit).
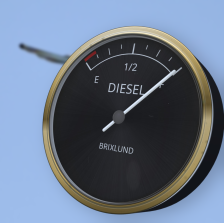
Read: {"value": 1}
